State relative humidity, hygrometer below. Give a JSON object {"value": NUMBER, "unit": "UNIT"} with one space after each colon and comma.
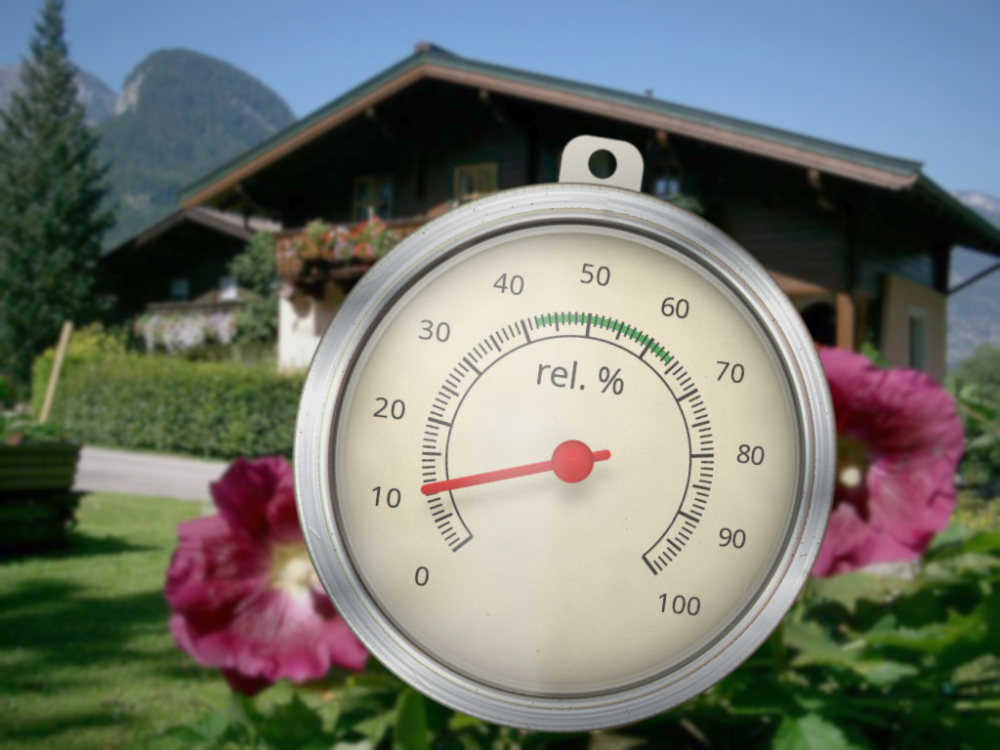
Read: {"value": 10, "unit": "%"}
